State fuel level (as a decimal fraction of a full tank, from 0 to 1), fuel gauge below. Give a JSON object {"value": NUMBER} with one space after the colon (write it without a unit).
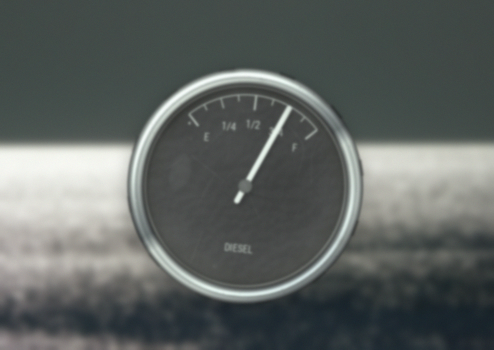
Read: {"value": 0.75}
